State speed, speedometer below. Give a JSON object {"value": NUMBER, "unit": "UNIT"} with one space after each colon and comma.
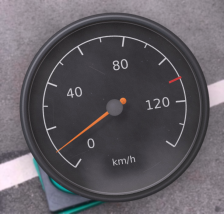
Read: {"value": 10, "unit": "km/h"}
